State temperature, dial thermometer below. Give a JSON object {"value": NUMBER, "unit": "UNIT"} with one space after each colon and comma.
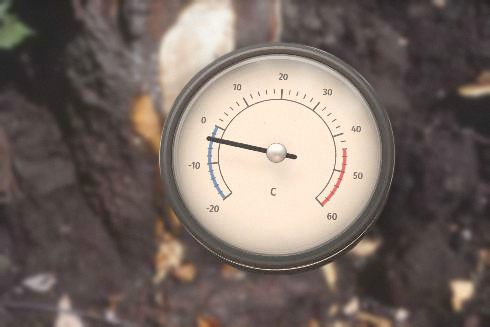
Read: {"value": -4, "unit": "°C"}
